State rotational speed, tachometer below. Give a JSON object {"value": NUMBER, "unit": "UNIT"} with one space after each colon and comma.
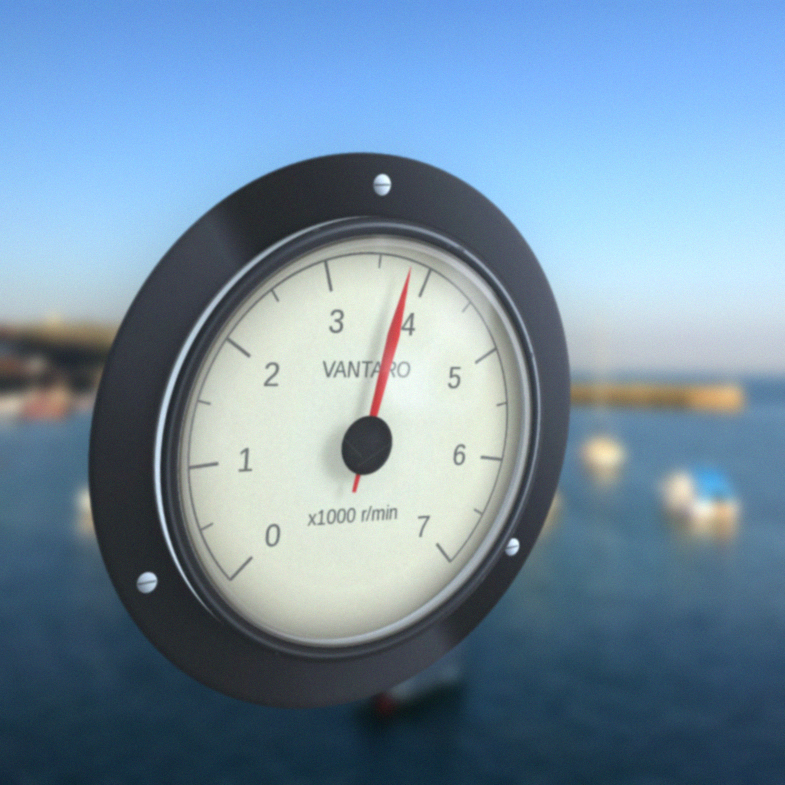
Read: {"value": 3750, "unit": "rpm"}
